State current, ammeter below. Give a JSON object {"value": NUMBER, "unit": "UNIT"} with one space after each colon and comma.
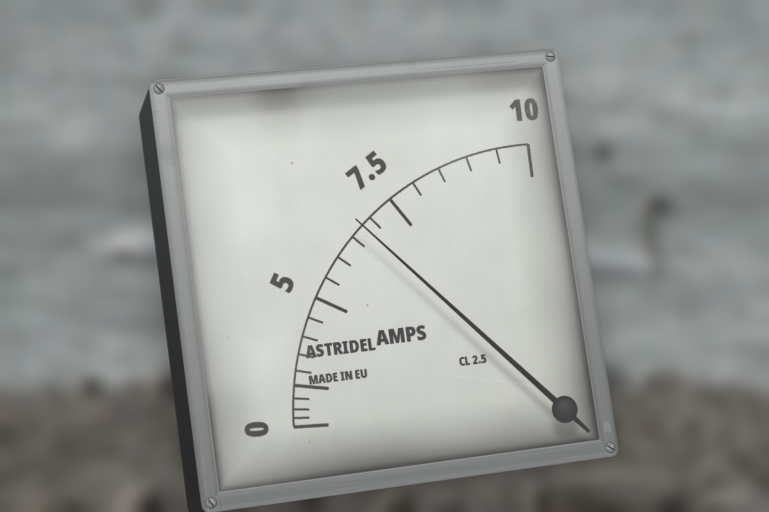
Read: {"value": 6.75, "unit": "A"}
